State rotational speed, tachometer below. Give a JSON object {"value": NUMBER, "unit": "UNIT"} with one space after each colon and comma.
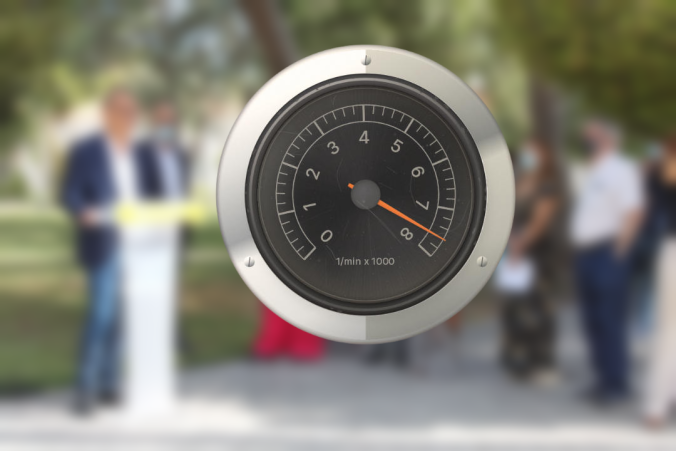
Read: {"value": 7600, "unit": "rpm"}
